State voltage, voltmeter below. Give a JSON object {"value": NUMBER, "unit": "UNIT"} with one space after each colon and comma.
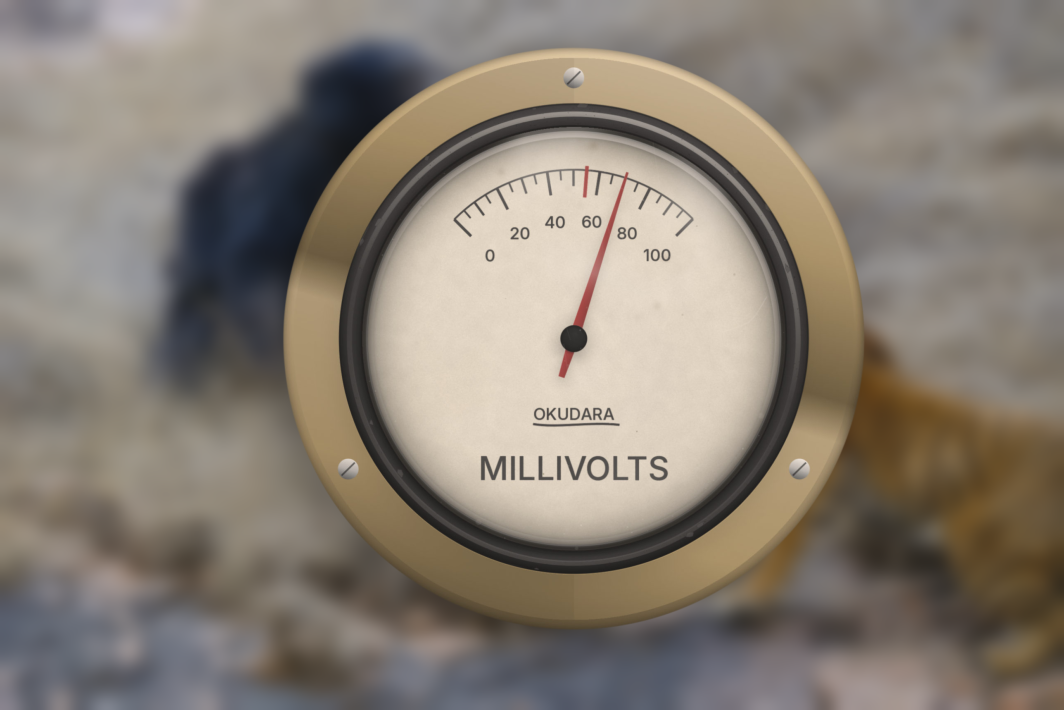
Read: {"value": 70, "unit": "mV"}
